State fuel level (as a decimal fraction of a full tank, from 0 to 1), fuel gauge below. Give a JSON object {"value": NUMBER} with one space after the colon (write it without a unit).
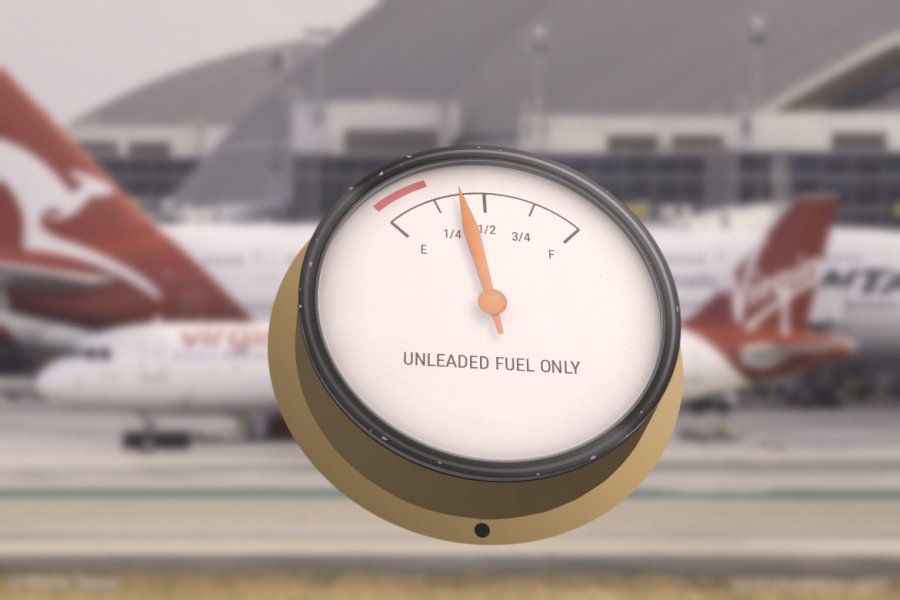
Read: {"value": 0.375}
